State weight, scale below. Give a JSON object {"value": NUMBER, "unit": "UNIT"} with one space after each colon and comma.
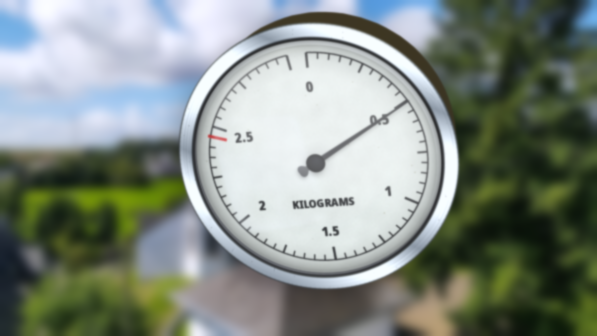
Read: {"value": 0.5, "unit": "kg"}
